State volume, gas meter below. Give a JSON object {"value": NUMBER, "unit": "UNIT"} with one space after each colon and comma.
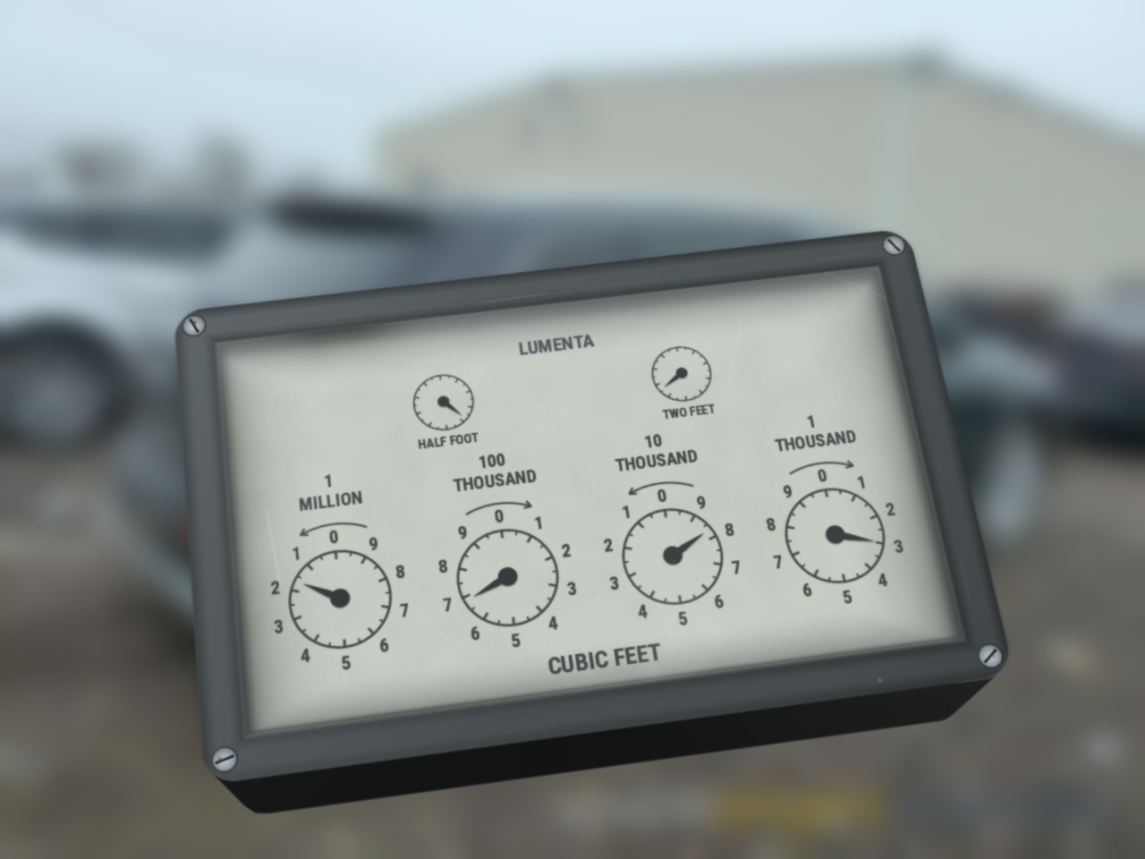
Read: {"value": 168300, "unit": "ft³"}
